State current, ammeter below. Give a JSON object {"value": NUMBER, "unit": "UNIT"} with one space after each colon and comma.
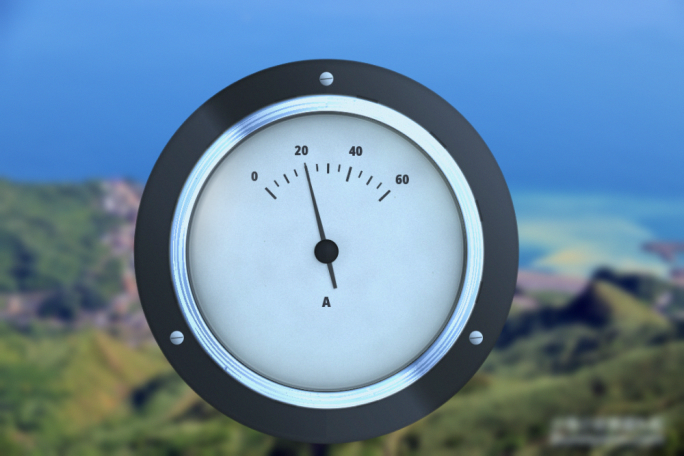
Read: {"value": 20, "unit": "A"}
